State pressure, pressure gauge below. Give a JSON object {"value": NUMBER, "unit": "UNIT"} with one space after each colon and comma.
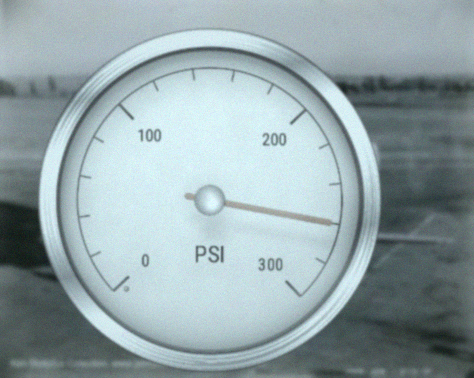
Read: {"value": 260, "unit": "psi"}
